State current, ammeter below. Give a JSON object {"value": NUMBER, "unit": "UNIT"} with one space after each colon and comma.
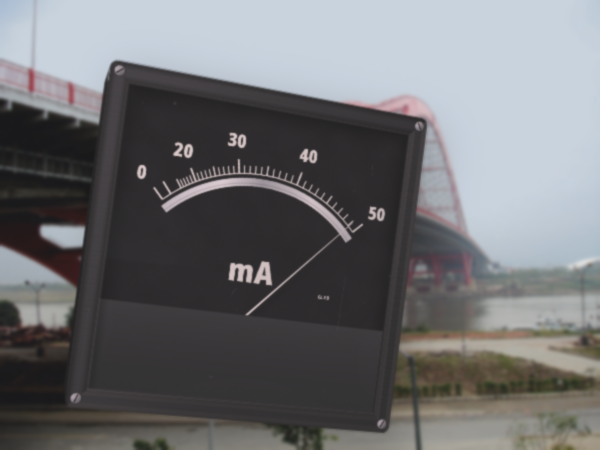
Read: {"value": 49, "unit": "mA"}
